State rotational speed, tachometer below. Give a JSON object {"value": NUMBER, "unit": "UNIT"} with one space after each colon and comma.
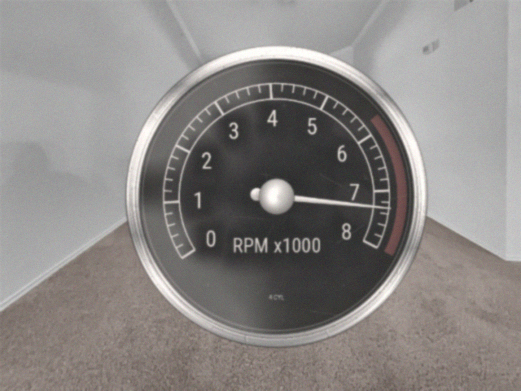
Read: {"value": 7300, "unit": "rpm"}
